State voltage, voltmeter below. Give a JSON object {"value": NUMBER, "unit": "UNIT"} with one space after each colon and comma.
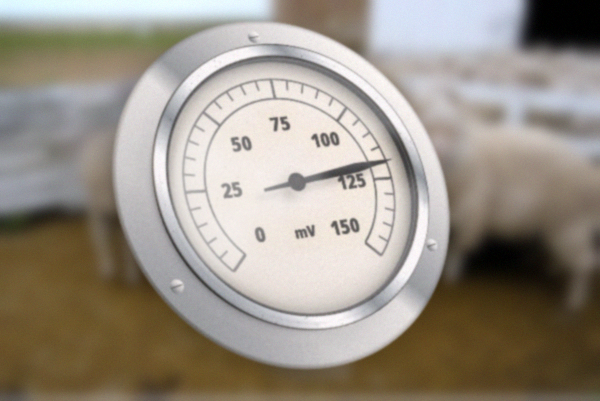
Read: {"value": 120, "unit": "mV"}
